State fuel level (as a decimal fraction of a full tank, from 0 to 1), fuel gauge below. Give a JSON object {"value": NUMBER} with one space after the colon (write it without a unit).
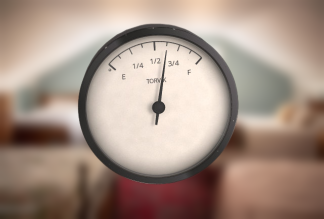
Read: {"value": 0.625}
